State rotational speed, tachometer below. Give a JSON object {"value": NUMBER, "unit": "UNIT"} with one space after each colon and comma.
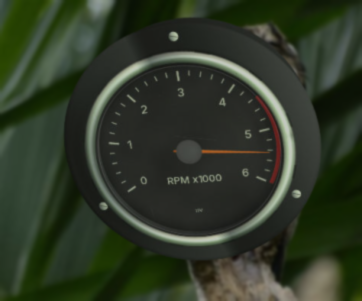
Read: {"value": 5400, "unit": "rpm"}
